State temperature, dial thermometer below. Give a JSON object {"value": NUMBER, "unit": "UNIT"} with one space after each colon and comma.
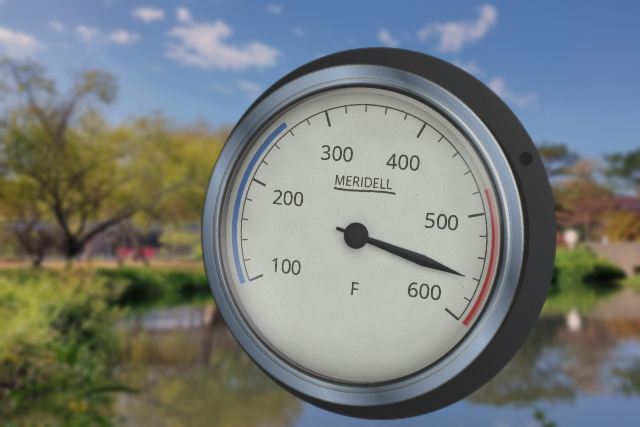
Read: {"value": 560, "unit": "°F"}
